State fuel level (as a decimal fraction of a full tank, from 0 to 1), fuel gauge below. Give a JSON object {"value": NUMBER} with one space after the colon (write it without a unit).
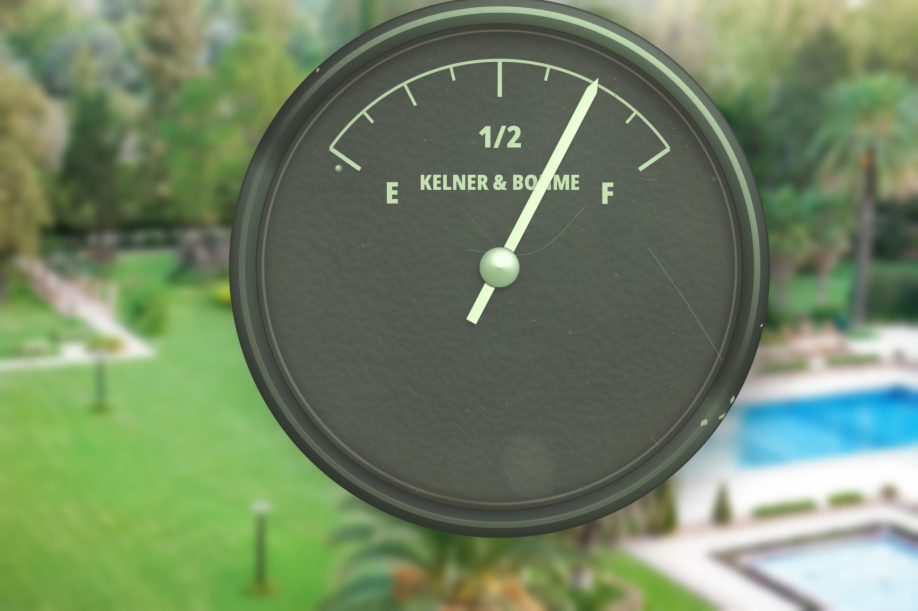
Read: {"value": 0.75}
